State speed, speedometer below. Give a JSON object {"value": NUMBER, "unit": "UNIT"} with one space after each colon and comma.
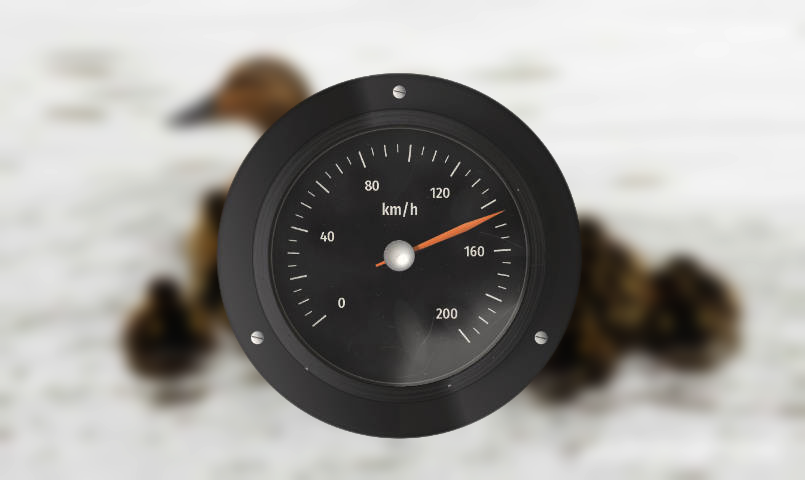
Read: {"value": 145, "unit": "km/h"}
